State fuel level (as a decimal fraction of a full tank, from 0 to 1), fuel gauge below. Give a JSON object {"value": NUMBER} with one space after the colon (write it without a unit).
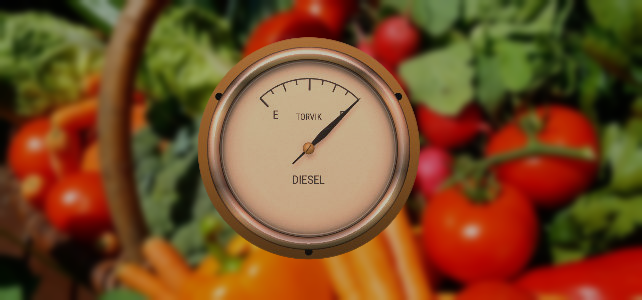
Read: {"value": 1}
